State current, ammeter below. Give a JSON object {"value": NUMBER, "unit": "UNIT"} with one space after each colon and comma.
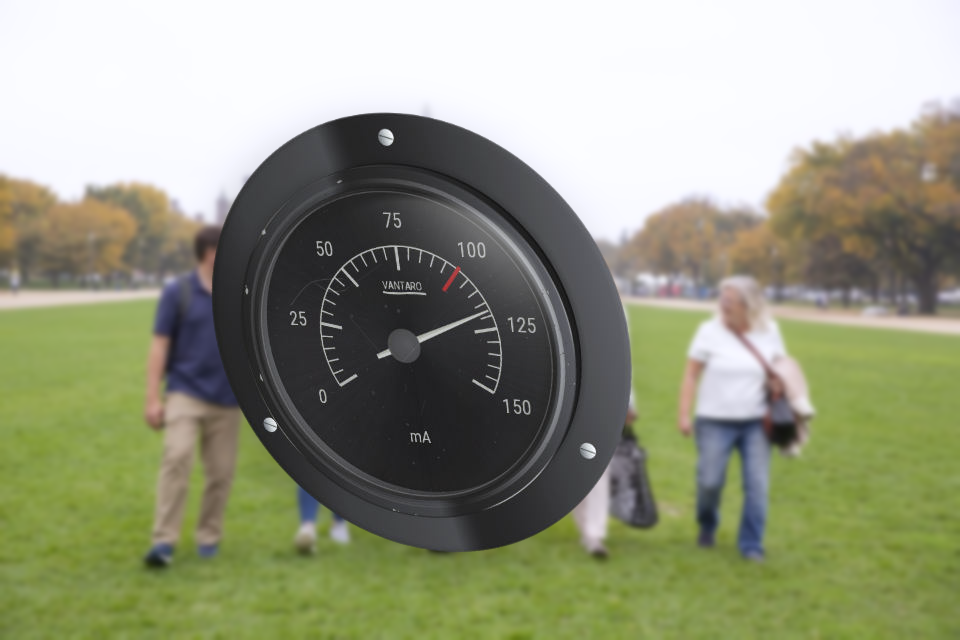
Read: {"value": 117.5, "unit": "mA"}
